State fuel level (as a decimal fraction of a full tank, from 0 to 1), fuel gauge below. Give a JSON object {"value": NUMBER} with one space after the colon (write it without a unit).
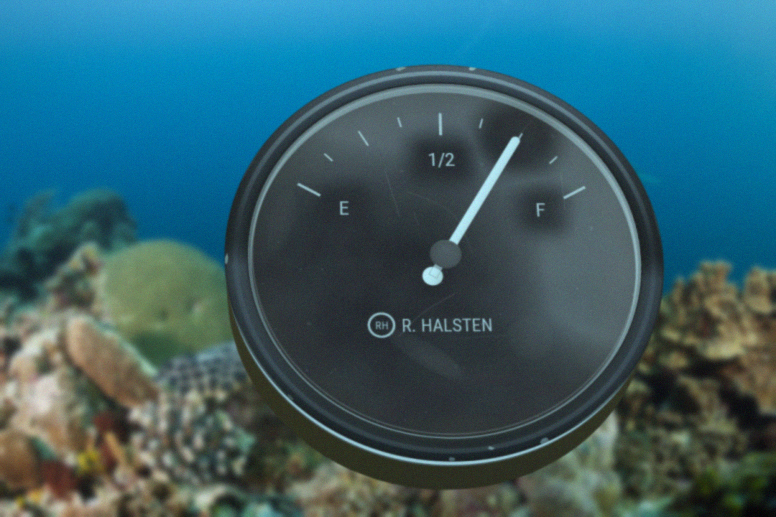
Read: {"value": 0.75}
